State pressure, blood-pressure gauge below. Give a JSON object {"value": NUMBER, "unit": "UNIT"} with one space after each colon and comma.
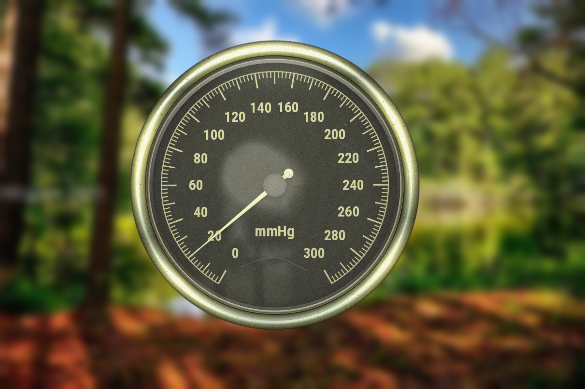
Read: {"value": 20, "unit": "mmHg"}
